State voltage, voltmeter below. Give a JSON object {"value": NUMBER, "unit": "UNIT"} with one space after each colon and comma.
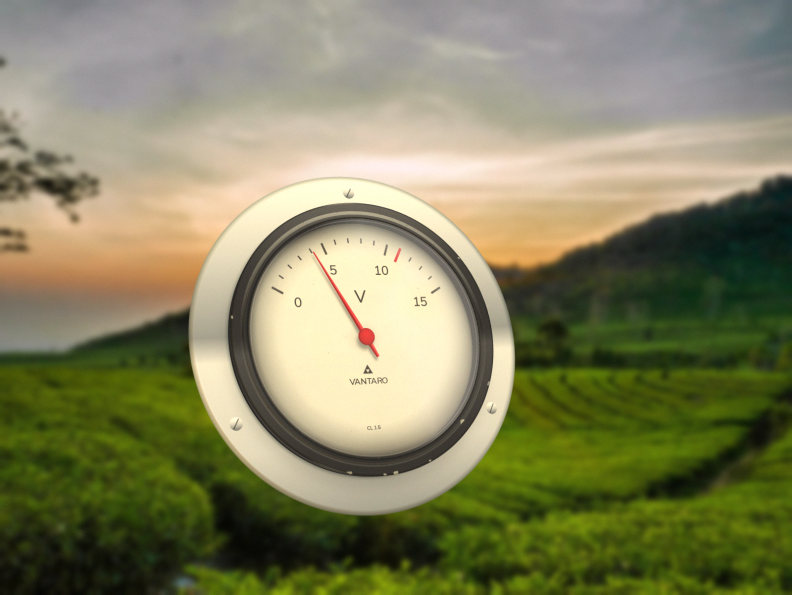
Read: {"value": 4, "unit": "V"}
